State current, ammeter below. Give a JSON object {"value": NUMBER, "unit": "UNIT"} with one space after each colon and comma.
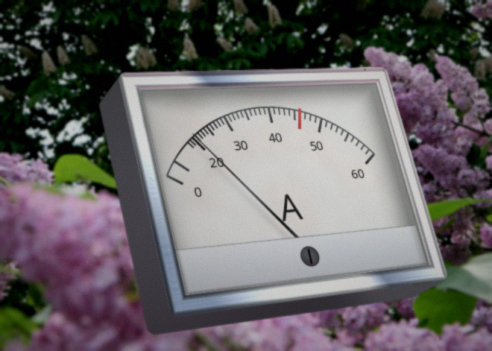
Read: {"value": 20, "unit": "A"}
